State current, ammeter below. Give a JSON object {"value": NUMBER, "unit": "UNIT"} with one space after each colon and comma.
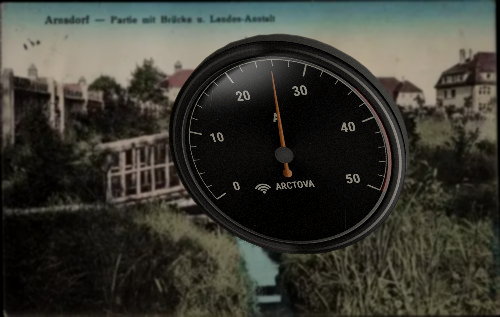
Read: {"value": 26, "unit": "A"}
